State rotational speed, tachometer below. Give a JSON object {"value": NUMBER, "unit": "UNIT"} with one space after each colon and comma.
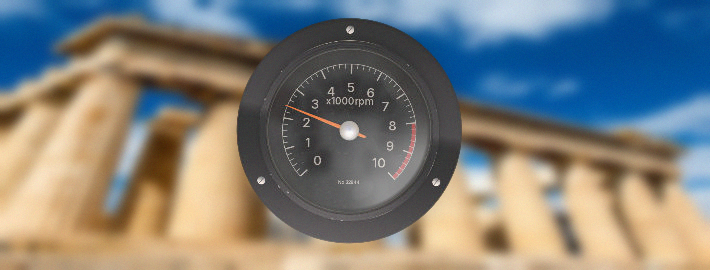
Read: {"value": 2400, "unit": "rpm"}
